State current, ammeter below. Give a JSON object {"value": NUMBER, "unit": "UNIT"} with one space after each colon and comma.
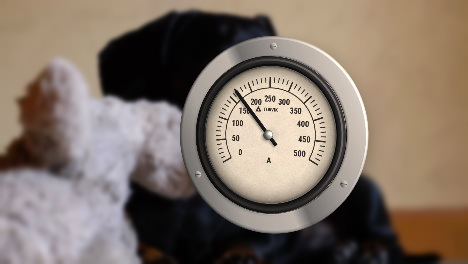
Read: {"value": 170, "unit": "A"}
